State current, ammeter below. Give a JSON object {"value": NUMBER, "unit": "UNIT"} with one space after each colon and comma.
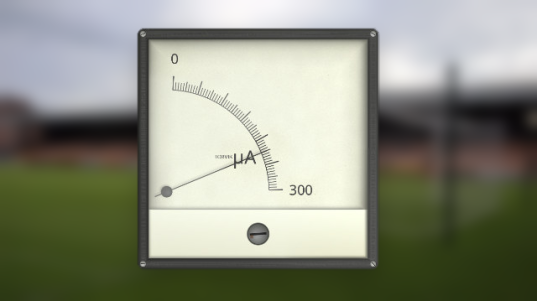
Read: {"value": 225, "unit": "µA"}
